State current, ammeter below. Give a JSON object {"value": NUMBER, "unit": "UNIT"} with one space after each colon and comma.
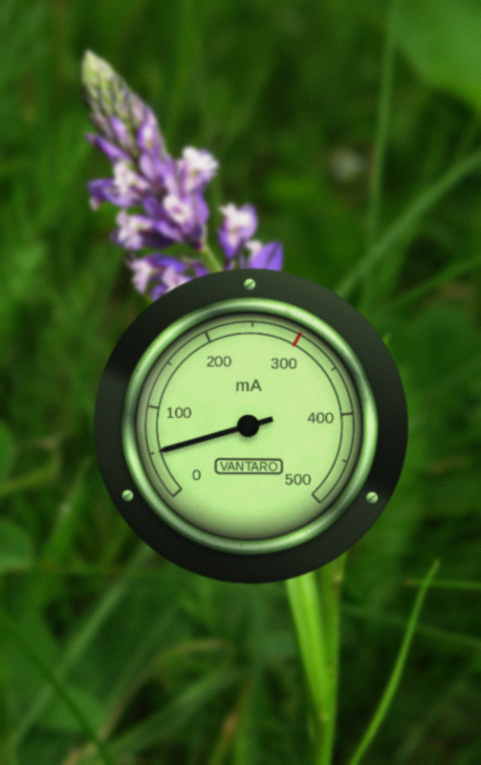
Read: {"value": 50, "unit": "mA"}
